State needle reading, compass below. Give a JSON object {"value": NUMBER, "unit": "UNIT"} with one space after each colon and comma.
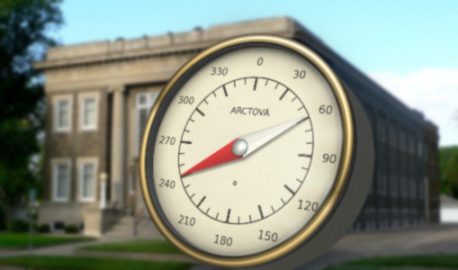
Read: {"value": 240, "unit": "°"}
